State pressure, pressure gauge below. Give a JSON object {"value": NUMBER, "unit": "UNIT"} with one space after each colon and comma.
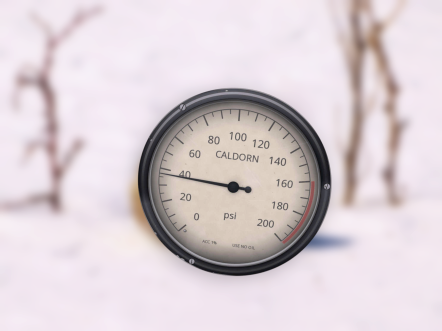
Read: {"value": 37.5, "unit": "psi"}
